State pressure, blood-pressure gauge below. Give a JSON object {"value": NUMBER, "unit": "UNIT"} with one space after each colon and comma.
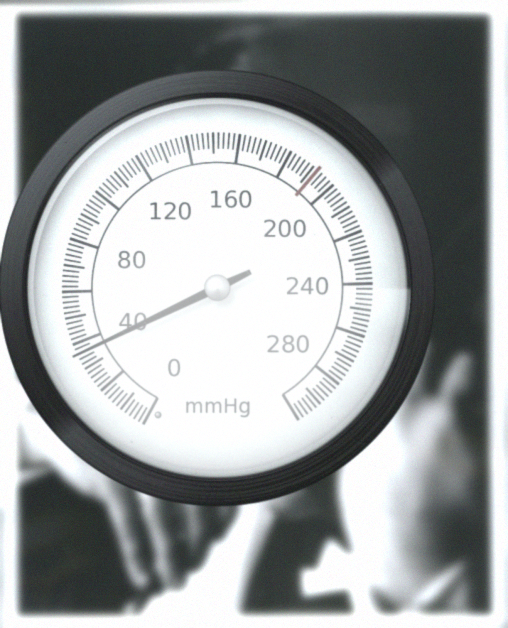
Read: {"value": 36, "unit": "mmHg"}
